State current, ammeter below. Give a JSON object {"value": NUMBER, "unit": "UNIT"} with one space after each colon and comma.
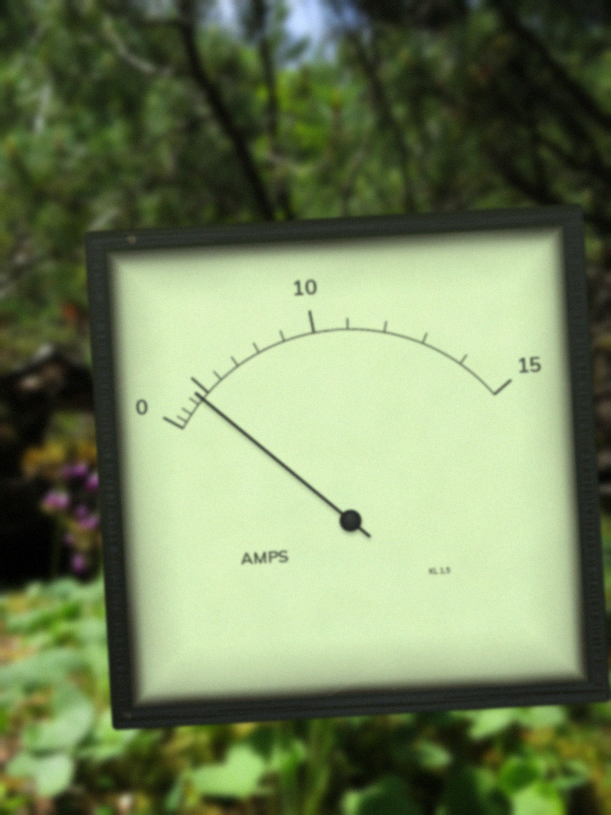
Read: {"value": 4.5, "unit": "A"}
